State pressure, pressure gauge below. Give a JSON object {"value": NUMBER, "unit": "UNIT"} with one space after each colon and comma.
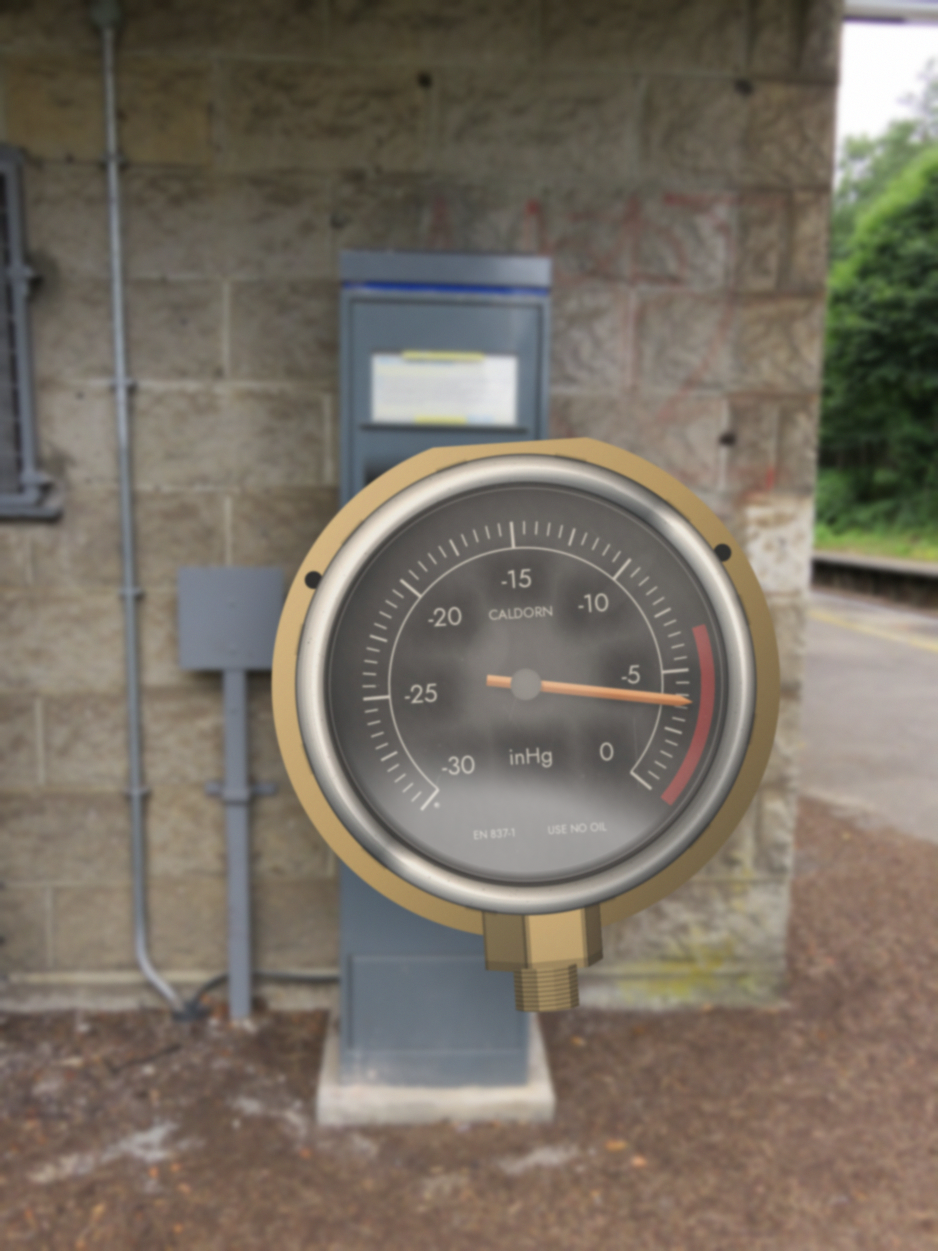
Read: {"value": -3.75, "unit": "inHg"}
